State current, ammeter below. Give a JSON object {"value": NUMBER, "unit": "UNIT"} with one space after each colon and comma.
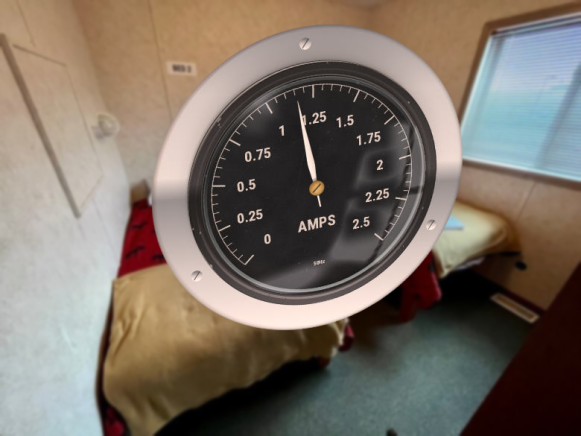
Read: {"value": 1.15, "unit": "A"}
